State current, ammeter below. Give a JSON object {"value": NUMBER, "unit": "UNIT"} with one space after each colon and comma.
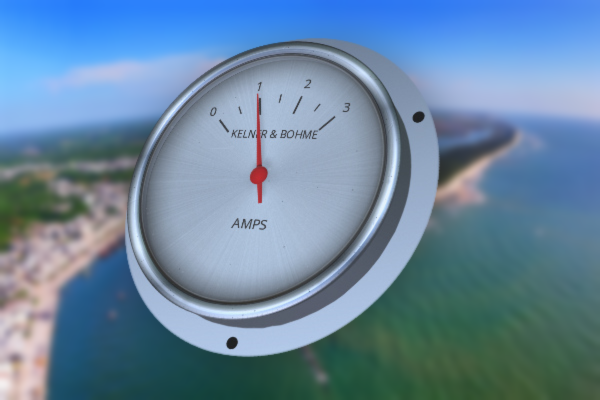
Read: {"value": 1, "unit": "A"}
